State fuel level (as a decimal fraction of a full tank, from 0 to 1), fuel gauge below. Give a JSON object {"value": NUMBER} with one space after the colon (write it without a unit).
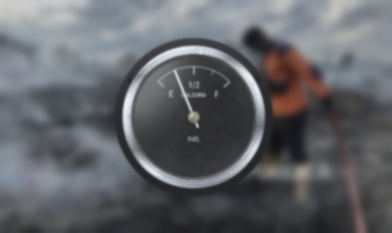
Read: {"value": 0.25}
